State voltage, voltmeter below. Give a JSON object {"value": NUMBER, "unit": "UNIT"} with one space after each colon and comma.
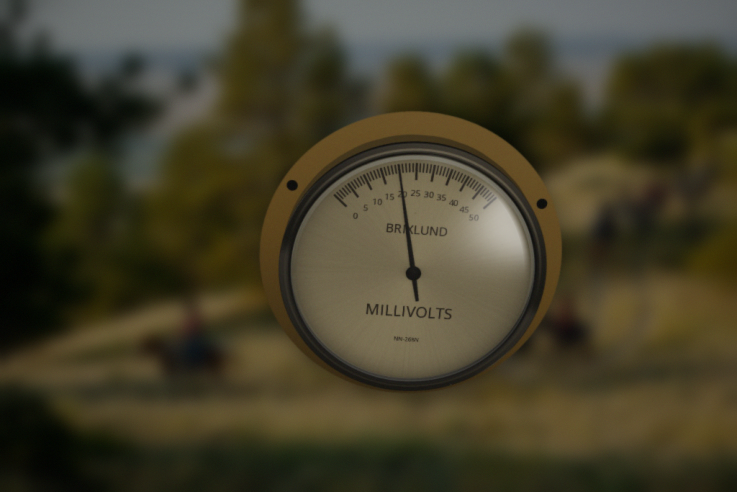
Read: {"value": 20, "unit": "mV"}
